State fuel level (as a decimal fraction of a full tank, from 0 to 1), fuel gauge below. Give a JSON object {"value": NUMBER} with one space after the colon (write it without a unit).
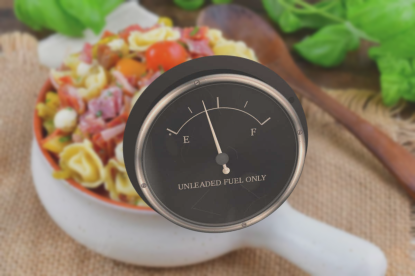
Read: {"value": 0.375}
